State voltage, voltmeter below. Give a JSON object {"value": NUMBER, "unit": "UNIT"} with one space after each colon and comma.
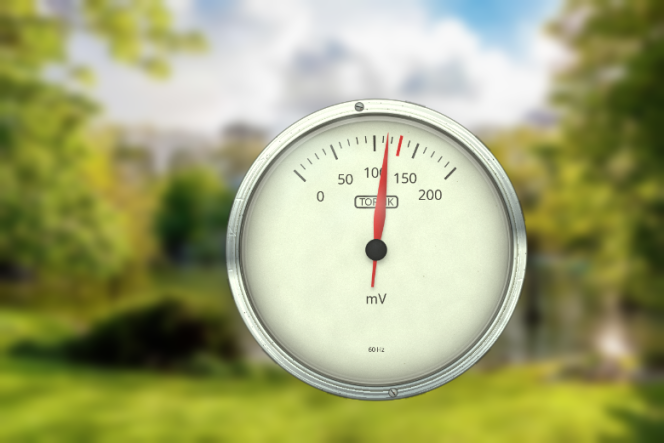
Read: {"value": 115, "unit": "mV"}
